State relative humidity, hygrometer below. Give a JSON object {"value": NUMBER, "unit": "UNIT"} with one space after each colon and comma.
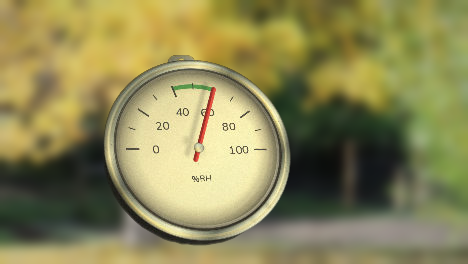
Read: {"value": 60, "unit": "%"}
